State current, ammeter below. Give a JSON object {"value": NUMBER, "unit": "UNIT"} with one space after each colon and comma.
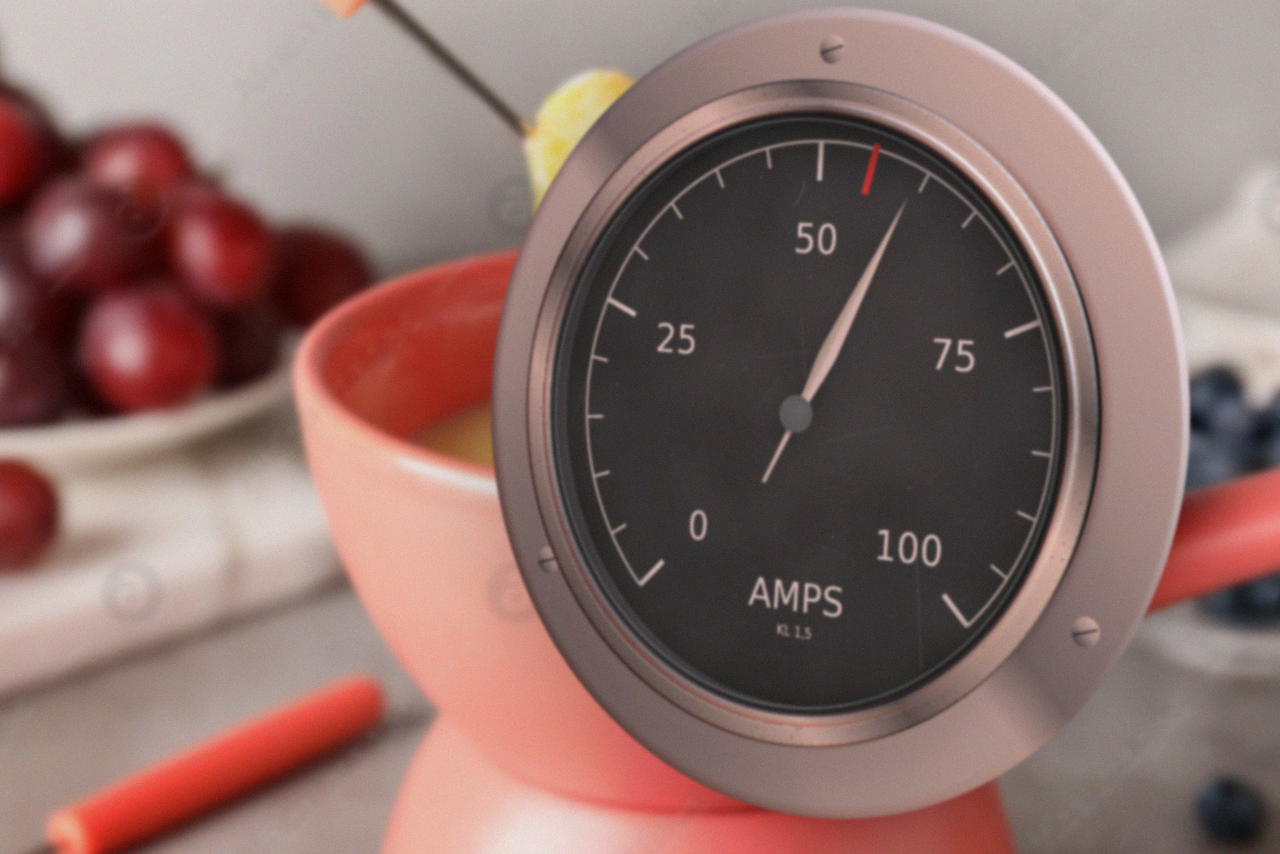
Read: {"value": 60, "unit": "A"}
